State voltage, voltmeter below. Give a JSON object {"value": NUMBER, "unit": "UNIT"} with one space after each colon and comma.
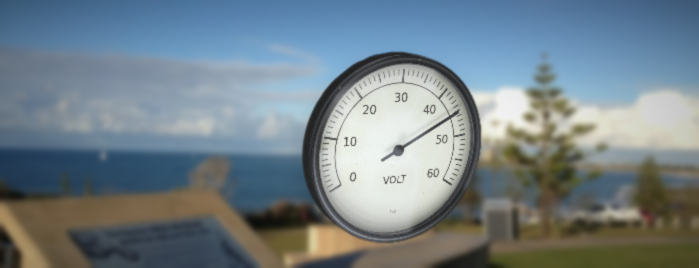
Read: {"value": 45, "unit": "V"}
